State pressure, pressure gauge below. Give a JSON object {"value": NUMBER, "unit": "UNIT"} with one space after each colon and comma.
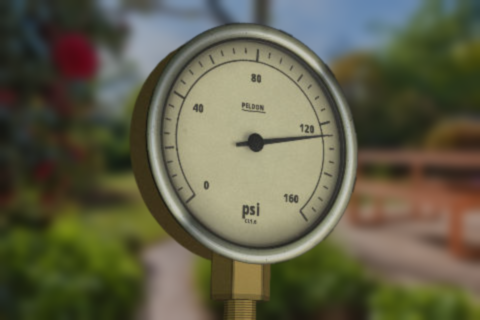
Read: {"value": 125, "unit": "psi"}
